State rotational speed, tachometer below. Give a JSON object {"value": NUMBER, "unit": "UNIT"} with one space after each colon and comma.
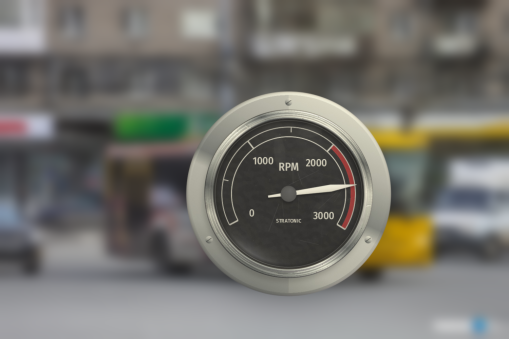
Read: {"value": 2500, "unit": "rpm"}
